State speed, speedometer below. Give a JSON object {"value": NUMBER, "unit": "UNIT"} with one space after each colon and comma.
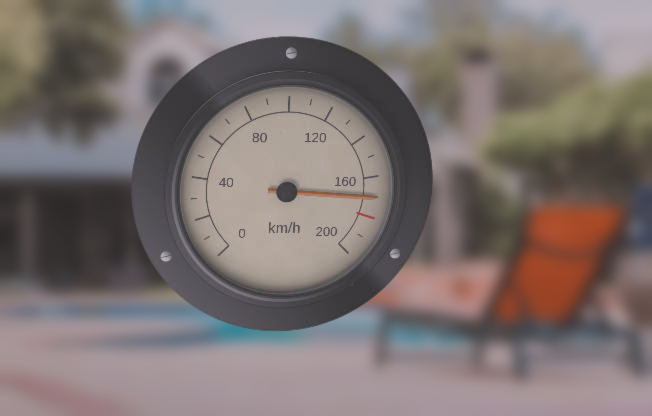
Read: {"value": 170, "unit": "km/h"}
